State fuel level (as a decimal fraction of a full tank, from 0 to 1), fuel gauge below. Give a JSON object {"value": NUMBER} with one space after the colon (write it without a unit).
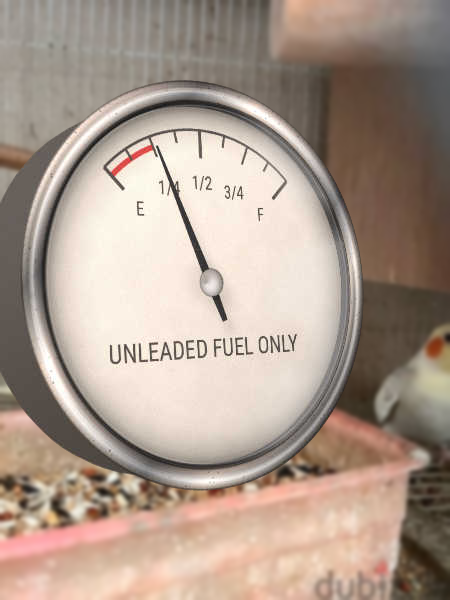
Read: {"value": 0.25}
